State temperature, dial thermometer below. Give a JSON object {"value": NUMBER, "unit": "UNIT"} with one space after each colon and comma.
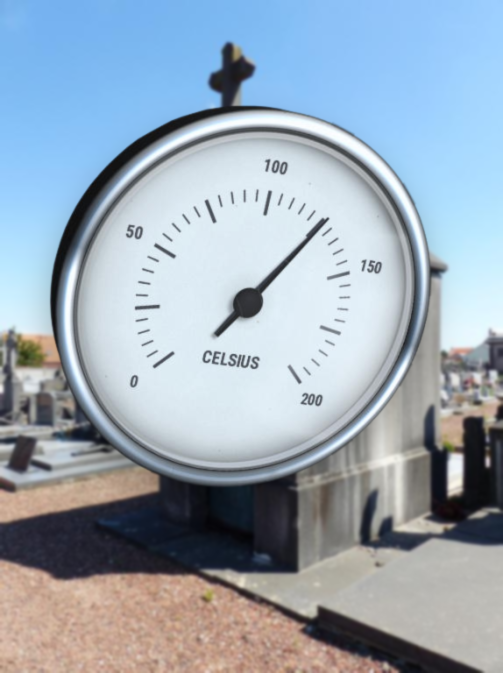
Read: {"value": 125, "unit": "°C"}
